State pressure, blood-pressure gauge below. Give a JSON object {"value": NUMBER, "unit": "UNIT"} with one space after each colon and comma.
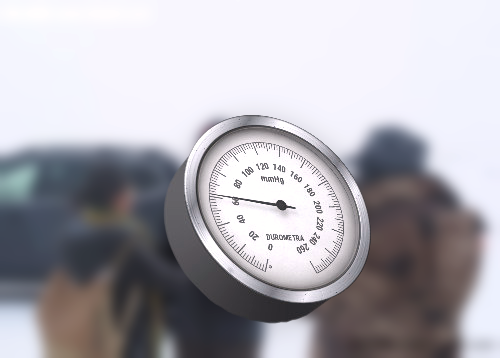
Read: {"value": 60, "unit": "mmHg"}
